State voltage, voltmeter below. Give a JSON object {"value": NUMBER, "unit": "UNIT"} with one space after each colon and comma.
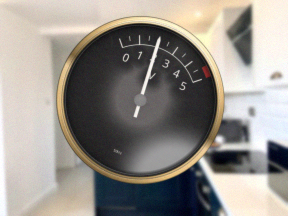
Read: {"value": 2, "unit": "V"}
